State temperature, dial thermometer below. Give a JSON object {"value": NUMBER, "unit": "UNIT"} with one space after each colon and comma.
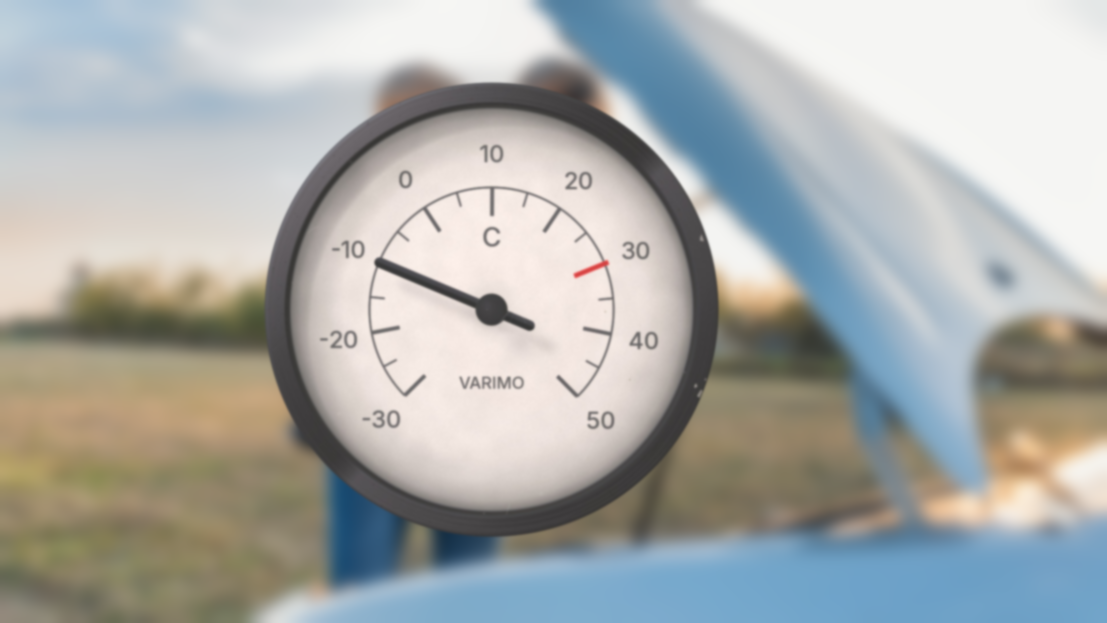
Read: {"value": -10, "unit": "°C"}
